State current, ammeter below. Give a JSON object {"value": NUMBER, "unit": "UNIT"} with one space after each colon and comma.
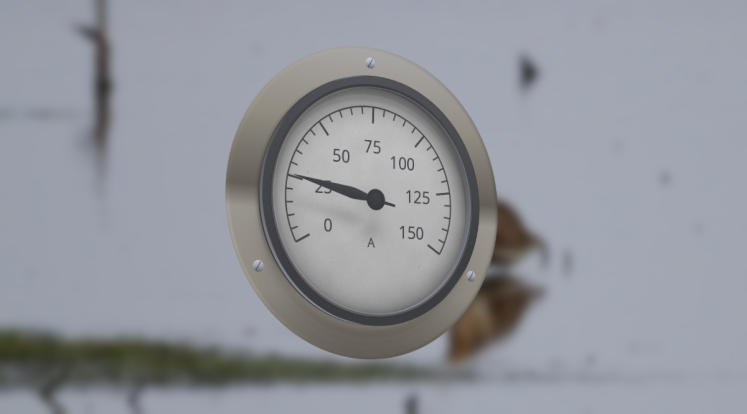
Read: {"value": 25, "unit": "A"}
